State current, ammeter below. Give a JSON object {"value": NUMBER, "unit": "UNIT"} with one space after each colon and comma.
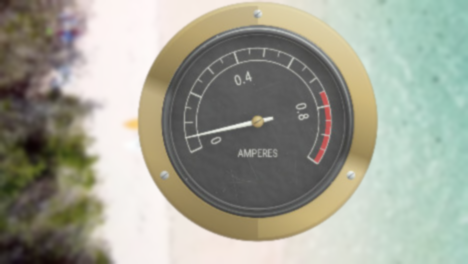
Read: {"value": 0.05, "unit": "A"}
